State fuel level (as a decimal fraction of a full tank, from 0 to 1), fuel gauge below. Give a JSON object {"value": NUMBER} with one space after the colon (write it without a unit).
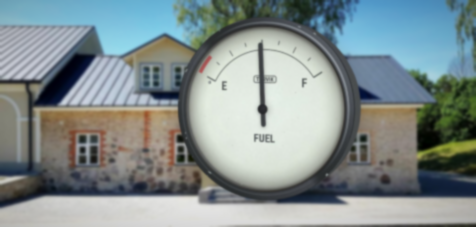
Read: {"value": 0.5}
